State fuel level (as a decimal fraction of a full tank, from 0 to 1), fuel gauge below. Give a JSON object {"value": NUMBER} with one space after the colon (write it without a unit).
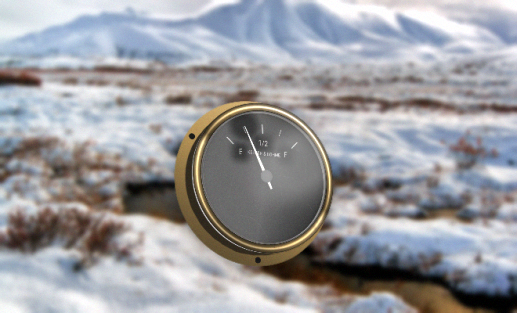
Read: {"value": 0.25}
